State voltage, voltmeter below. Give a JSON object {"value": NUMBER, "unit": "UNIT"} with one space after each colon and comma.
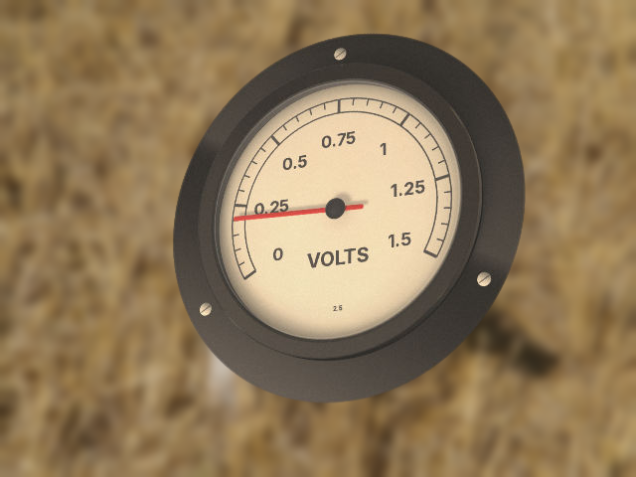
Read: {"value": 0.2, "unit": "V"}
